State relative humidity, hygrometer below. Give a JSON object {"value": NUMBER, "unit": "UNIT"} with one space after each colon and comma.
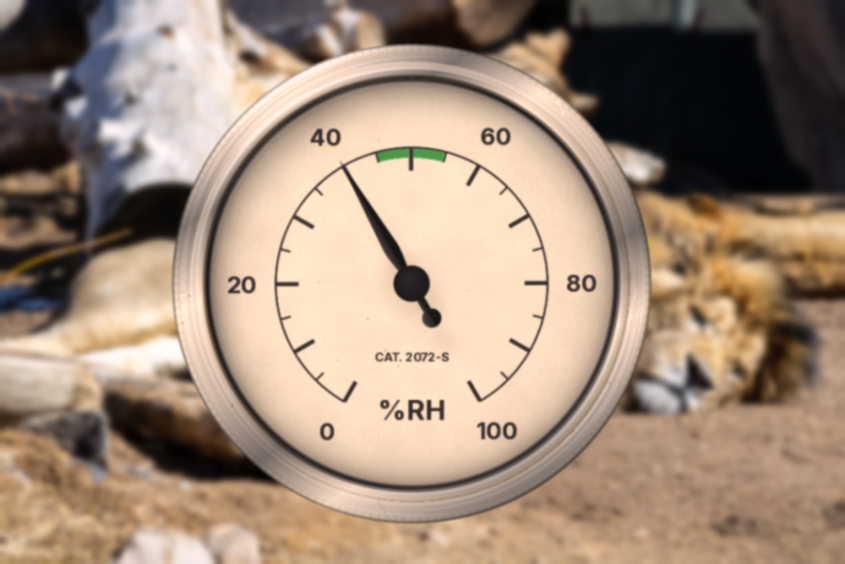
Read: {"value": 40, "unit": "%"}
